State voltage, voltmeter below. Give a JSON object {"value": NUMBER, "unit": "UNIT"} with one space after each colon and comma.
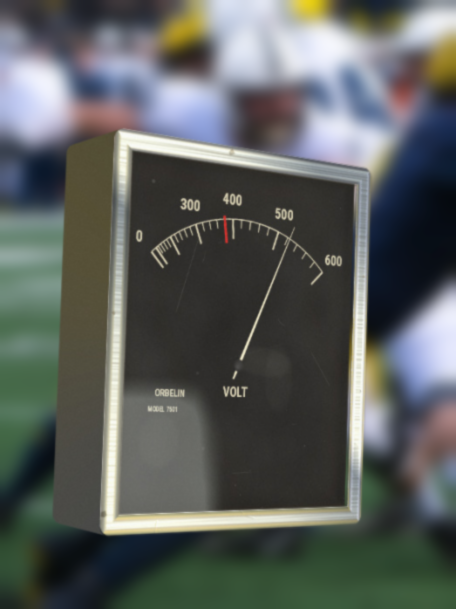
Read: {"value": 520, "unit": "V"}
